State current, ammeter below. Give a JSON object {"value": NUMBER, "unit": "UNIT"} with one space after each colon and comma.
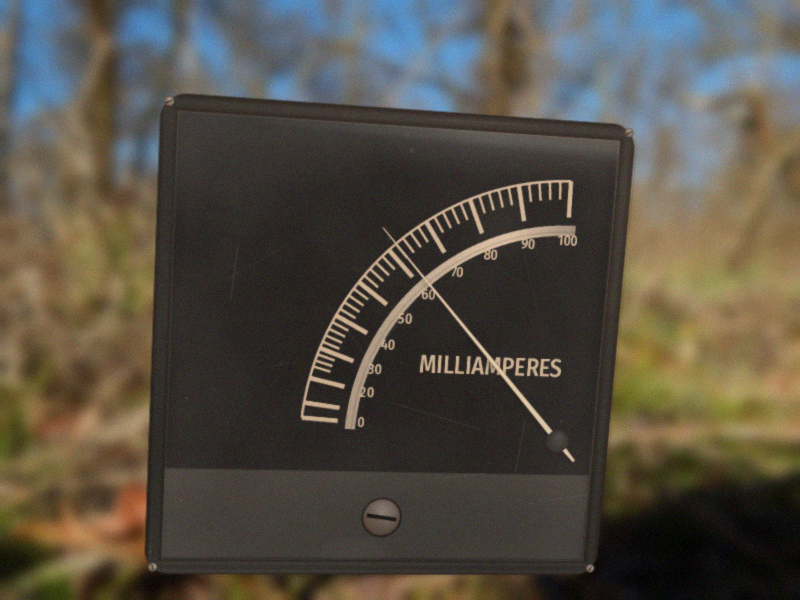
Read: {"value": 62, "unit": "mA"}
